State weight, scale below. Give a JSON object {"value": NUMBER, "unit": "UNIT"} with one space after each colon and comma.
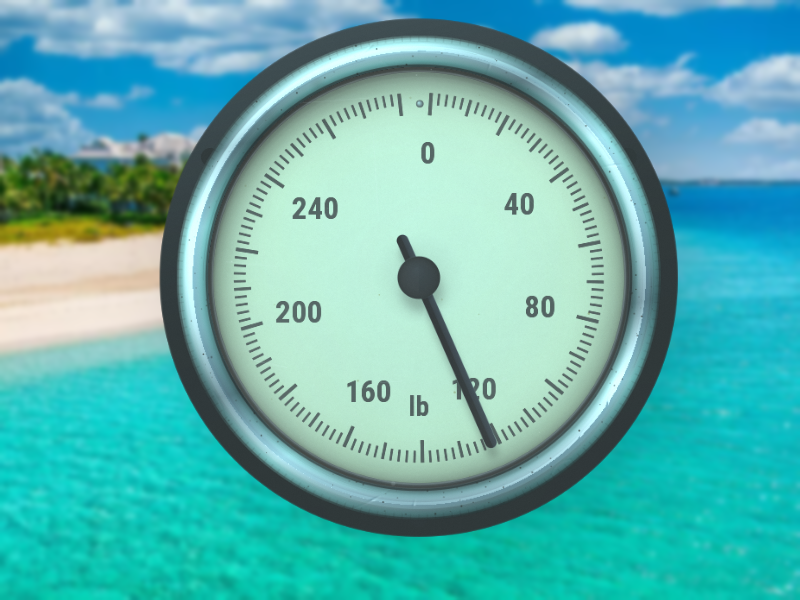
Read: {"value": 122, "unit": "lb"}
